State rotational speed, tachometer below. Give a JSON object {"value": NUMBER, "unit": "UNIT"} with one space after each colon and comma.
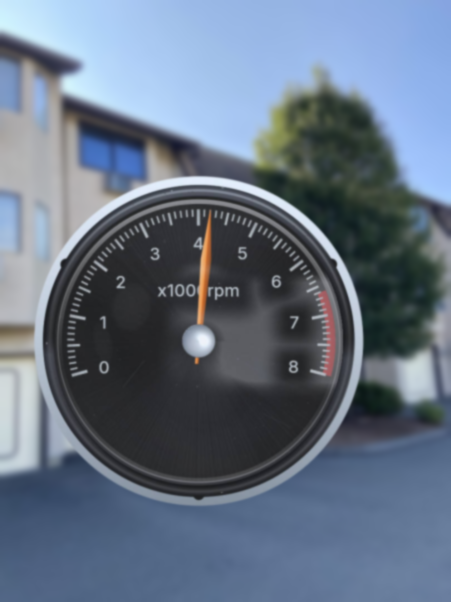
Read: {"value": 4200, "unit": "rpm"}
